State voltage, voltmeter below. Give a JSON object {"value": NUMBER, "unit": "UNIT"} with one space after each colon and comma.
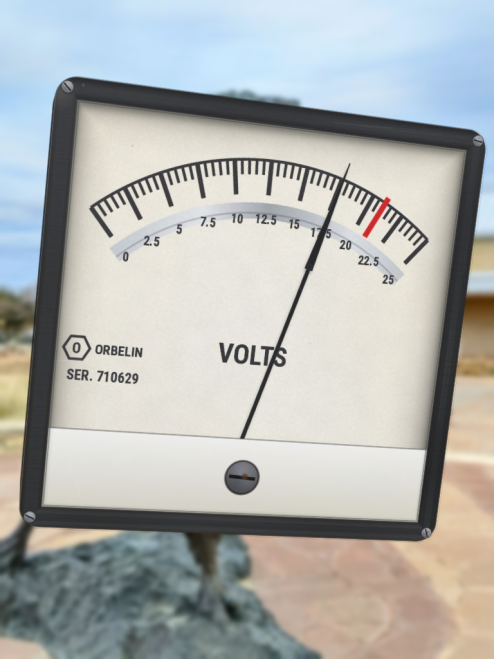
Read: {"value": 17.5, "unit": "V"}
